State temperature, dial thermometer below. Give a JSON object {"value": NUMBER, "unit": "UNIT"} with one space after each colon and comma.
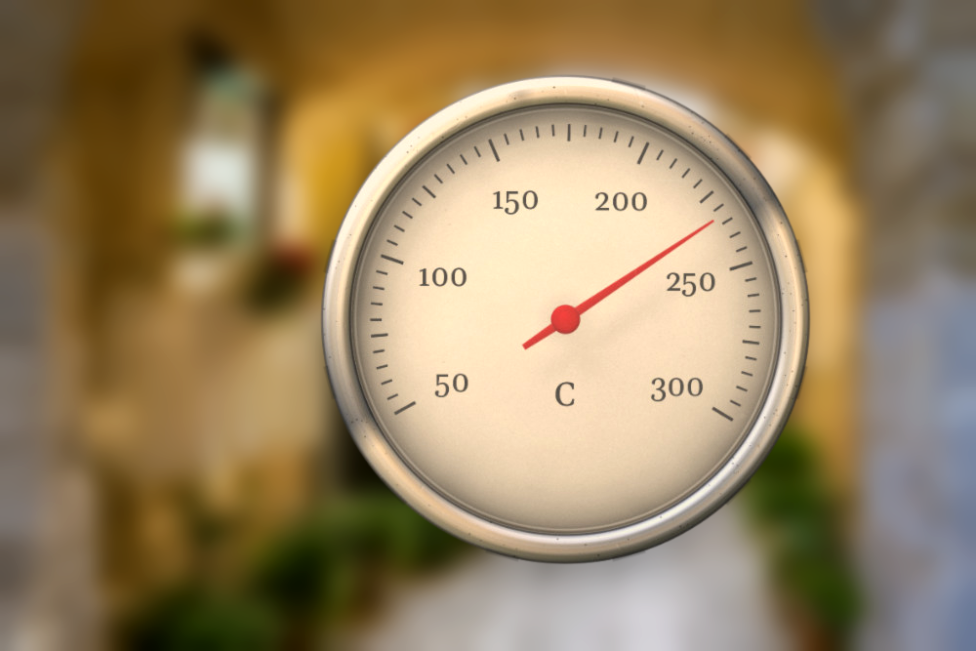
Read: {"value": 232.5, "unit": "°C"}
